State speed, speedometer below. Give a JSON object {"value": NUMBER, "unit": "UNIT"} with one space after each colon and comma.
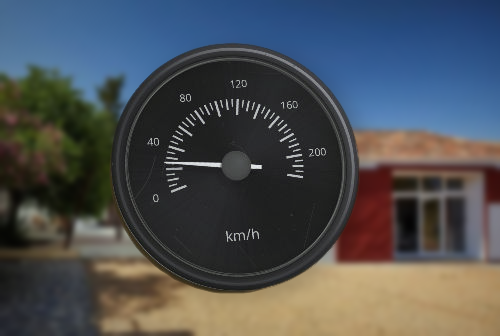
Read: {"value": 25, "unit": "km/h"}
